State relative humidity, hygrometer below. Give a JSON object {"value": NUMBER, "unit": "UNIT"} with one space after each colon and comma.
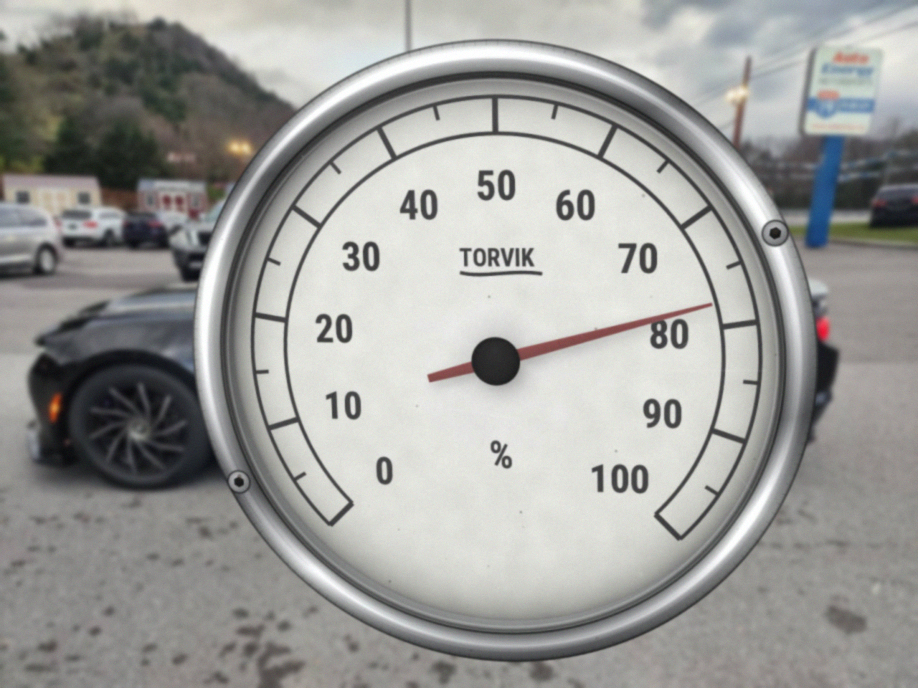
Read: {"value": 77.5, "unit": "%"}
